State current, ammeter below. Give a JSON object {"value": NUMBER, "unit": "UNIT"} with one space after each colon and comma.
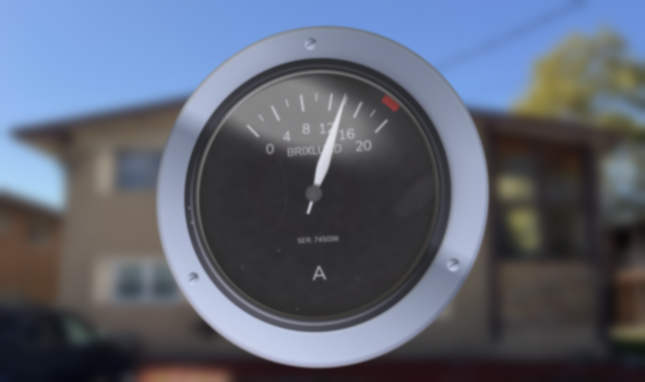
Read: {"value": 14, "unit": "A"}
